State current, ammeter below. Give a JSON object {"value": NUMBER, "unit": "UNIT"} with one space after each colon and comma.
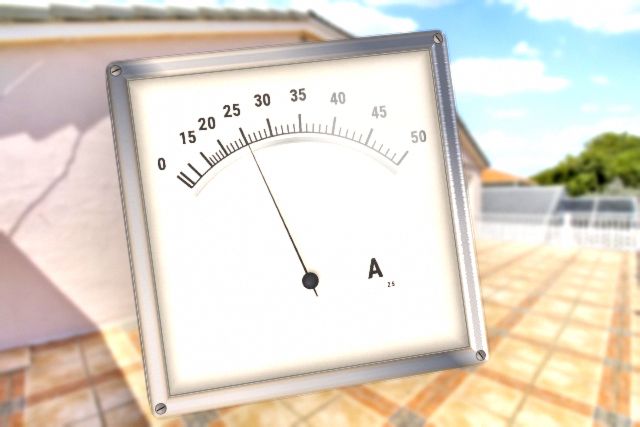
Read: {"value": 25, "unit": "A"}
